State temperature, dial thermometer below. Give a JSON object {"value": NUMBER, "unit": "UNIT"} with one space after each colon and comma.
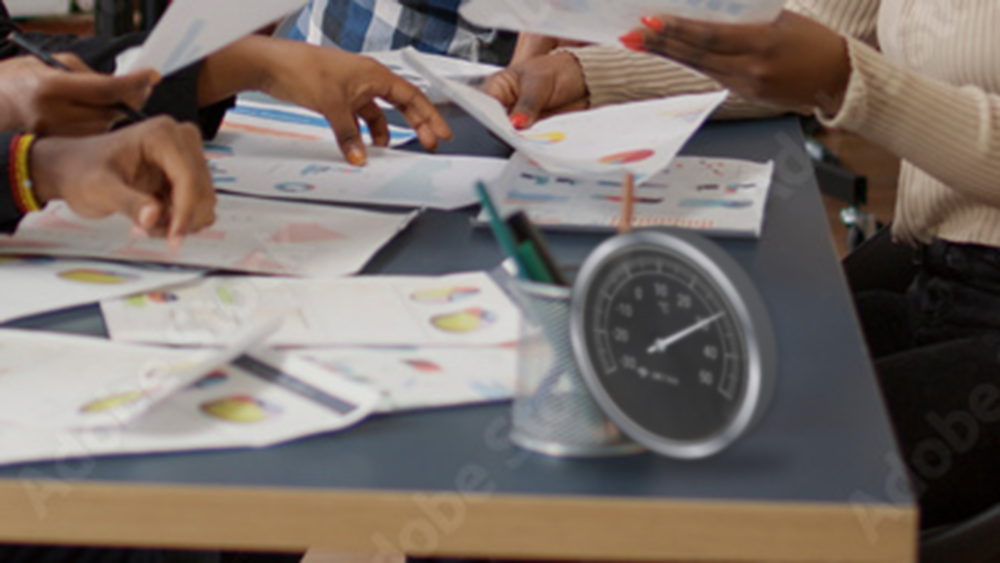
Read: {"value": 30, "unit": "°C"}
